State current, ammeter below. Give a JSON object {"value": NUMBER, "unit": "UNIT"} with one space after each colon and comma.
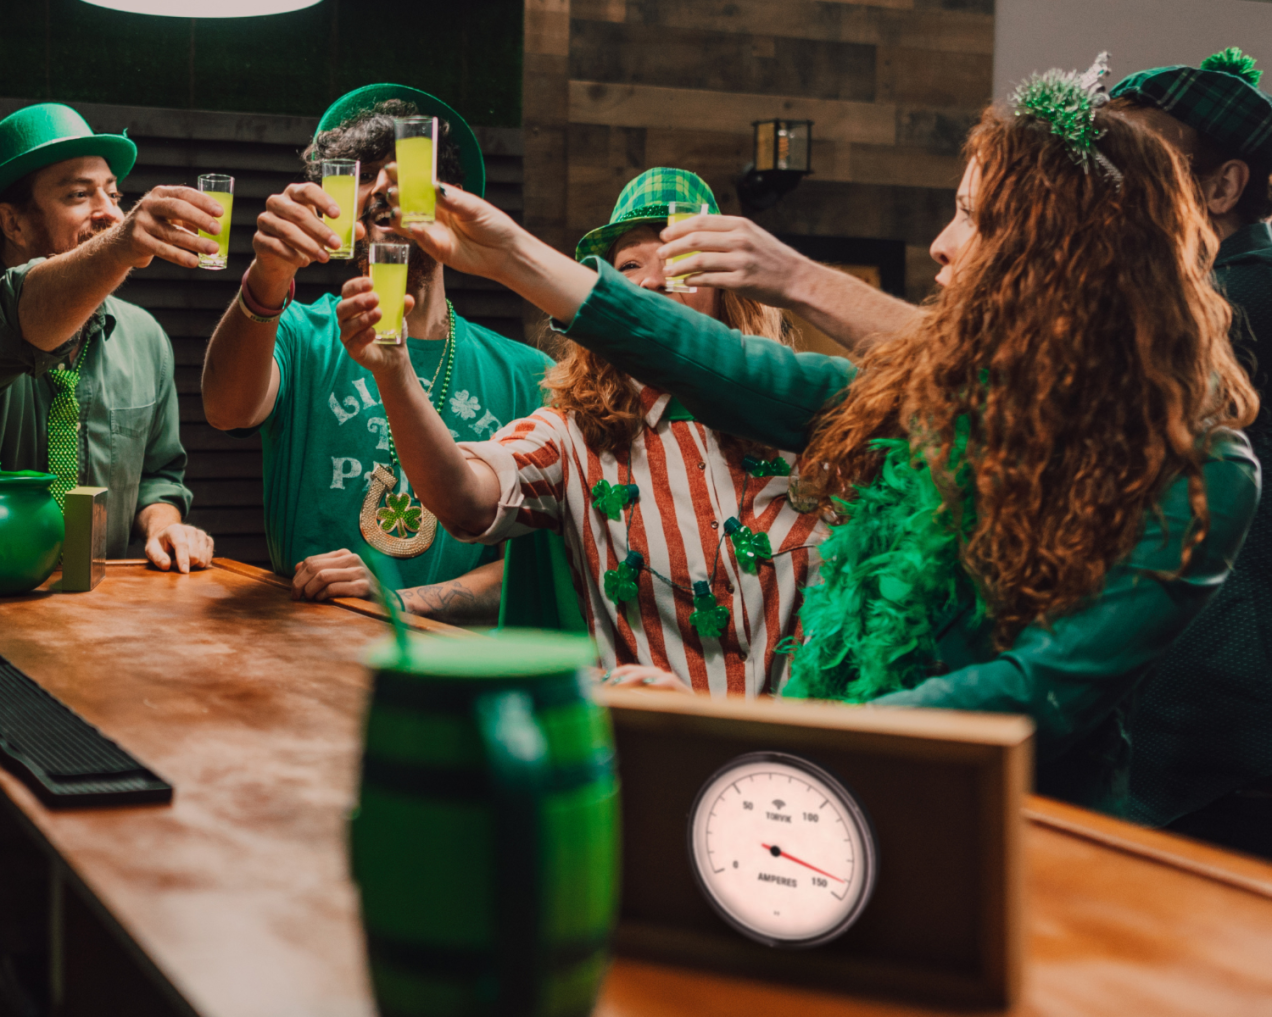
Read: {"value": 140, "unit": "A"}
